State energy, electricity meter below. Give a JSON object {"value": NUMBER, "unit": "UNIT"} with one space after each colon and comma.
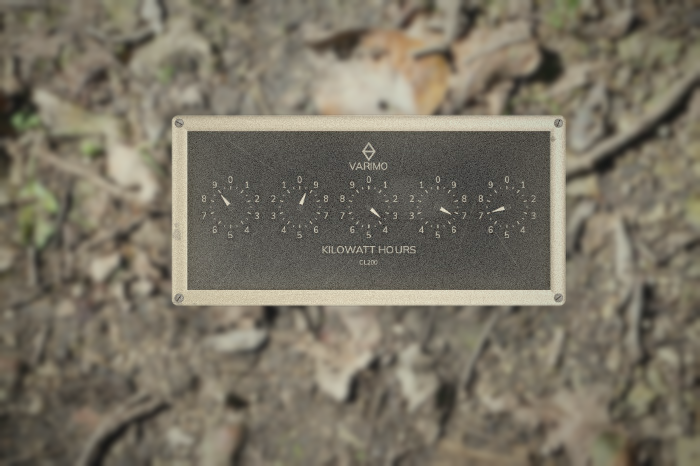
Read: {"value": 89367, "unit": "kWh"}
